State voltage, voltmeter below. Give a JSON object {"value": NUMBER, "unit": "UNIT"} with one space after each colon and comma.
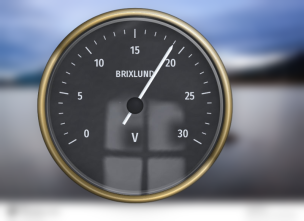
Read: {"value": 19, "unit": "V"}
